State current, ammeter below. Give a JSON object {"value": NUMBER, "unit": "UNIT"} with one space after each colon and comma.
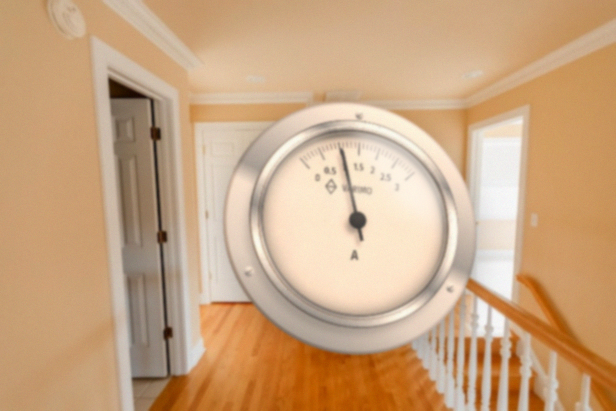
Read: {"value": 1, "unit": "A"}
